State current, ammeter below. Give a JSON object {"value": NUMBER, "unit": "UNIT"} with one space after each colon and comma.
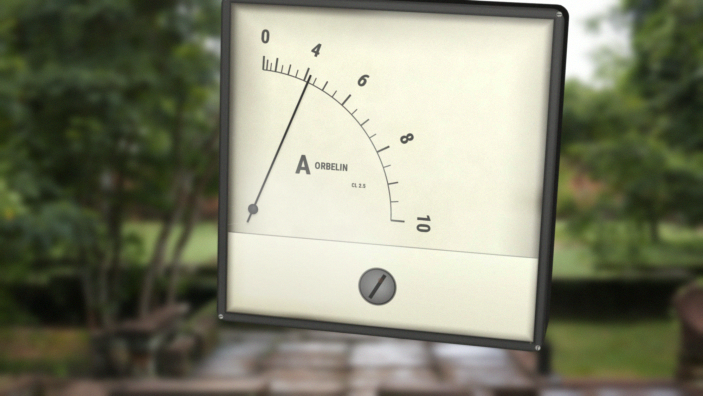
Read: {"value": 4.25, "unit": "A"}
